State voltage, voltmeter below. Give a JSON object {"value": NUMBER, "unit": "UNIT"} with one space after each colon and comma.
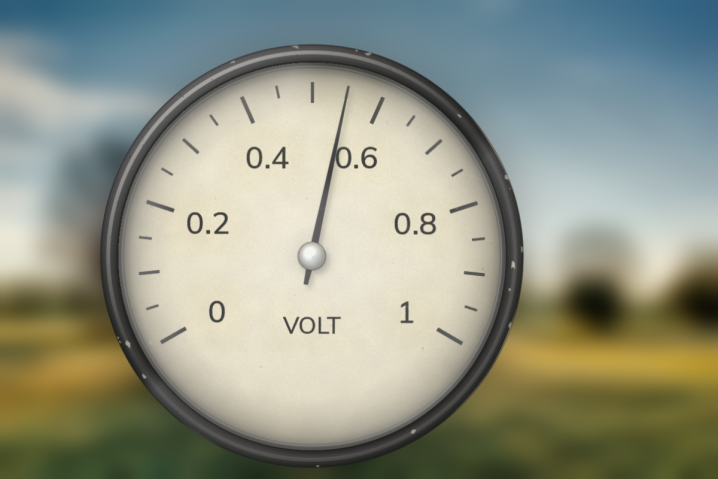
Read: {"value": 0.55, "unit": "V"}
